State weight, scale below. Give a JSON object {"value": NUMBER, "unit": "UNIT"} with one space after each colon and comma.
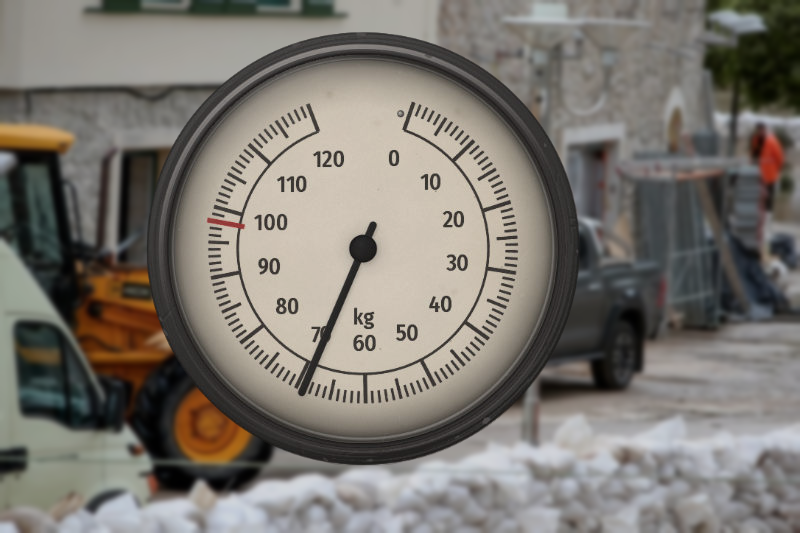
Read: {"value": 69, "unit": "kg"}
